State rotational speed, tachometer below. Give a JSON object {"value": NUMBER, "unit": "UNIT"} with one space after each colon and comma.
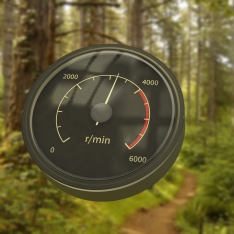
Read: {"value": 3250, "unit": "rpm"}
